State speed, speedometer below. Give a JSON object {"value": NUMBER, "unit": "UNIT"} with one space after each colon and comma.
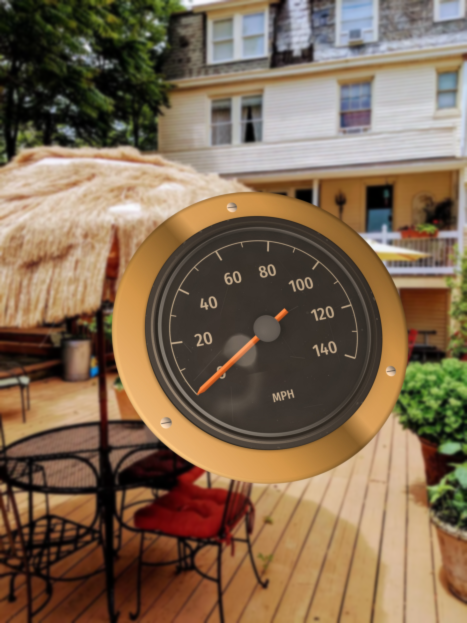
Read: {"value": 0, "unit": "mph"}
